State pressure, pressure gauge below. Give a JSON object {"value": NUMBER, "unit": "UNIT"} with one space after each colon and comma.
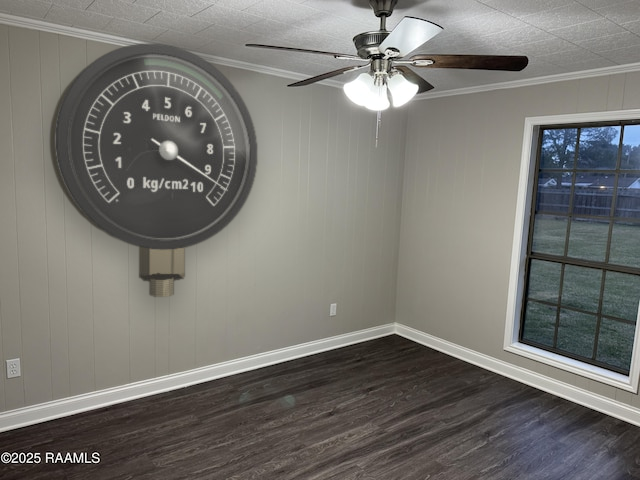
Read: {"value": 9.4, "unit": "kg/cm²"}
